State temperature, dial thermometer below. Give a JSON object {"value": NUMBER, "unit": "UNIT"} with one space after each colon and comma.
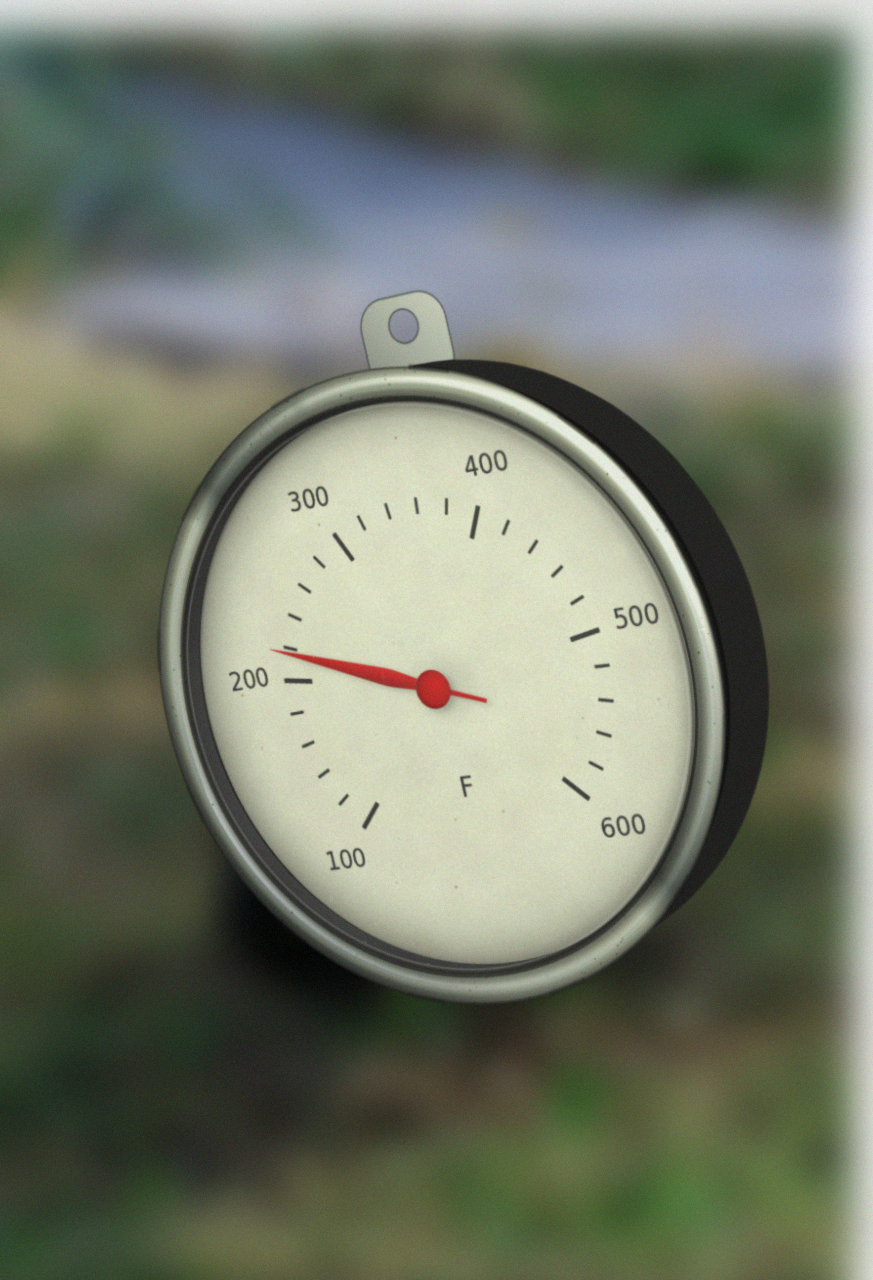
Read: {"value": 220, "unit": "°F"}
